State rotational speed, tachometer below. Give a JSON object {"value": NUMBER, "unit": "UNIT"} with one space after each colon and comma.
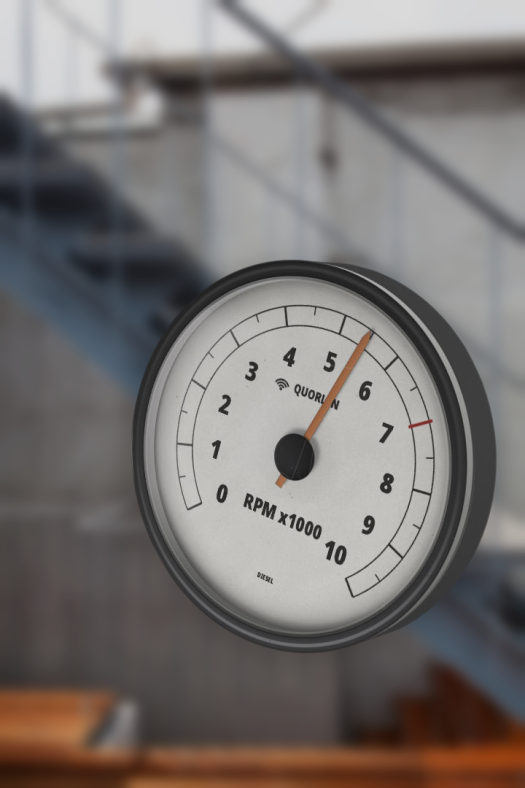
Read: {"value": 5500, "unit": "rpm"}
